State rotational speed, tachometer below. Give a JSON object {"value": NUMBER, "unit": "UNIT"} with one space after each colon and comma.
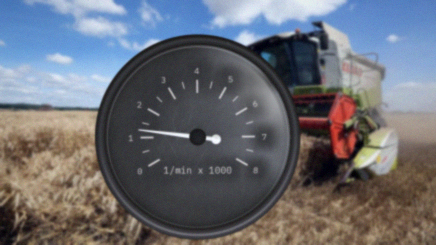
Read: {"value": 1250, "unit": "rpm"}
